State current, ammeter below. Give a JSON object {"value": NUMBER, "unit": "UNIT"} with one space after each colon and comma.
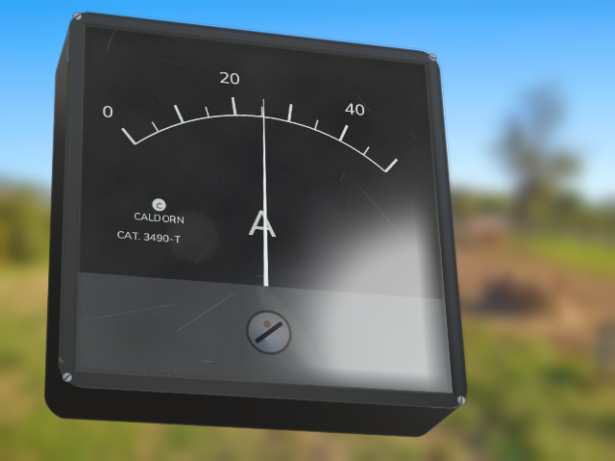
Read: {"value": 25, "unit": "A"}
